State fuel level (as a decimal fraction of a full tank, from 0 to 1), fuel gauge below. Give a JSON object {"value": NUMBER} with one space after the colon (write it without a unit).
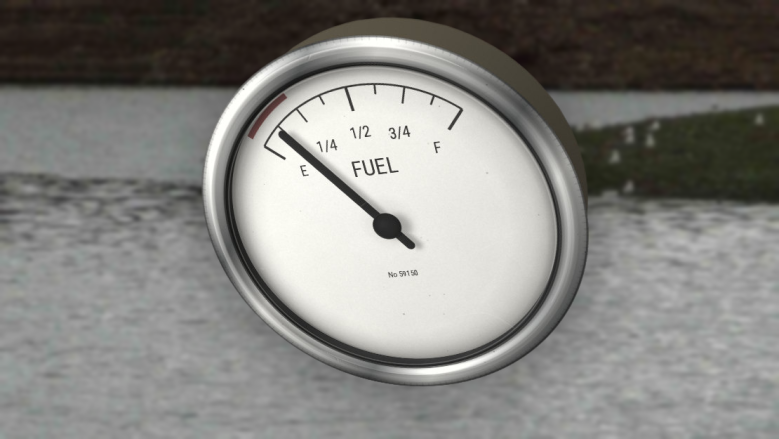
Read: {"value": 0.125}
